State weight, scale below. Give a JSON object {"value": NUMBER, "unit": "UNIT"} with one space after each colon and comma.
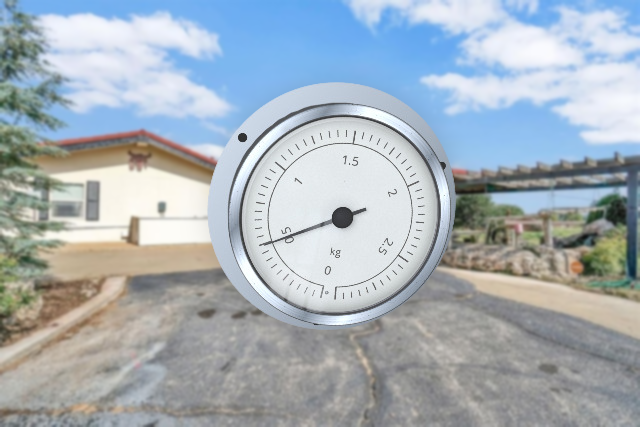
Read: {"value": 0.5, "unit": "kg"}
